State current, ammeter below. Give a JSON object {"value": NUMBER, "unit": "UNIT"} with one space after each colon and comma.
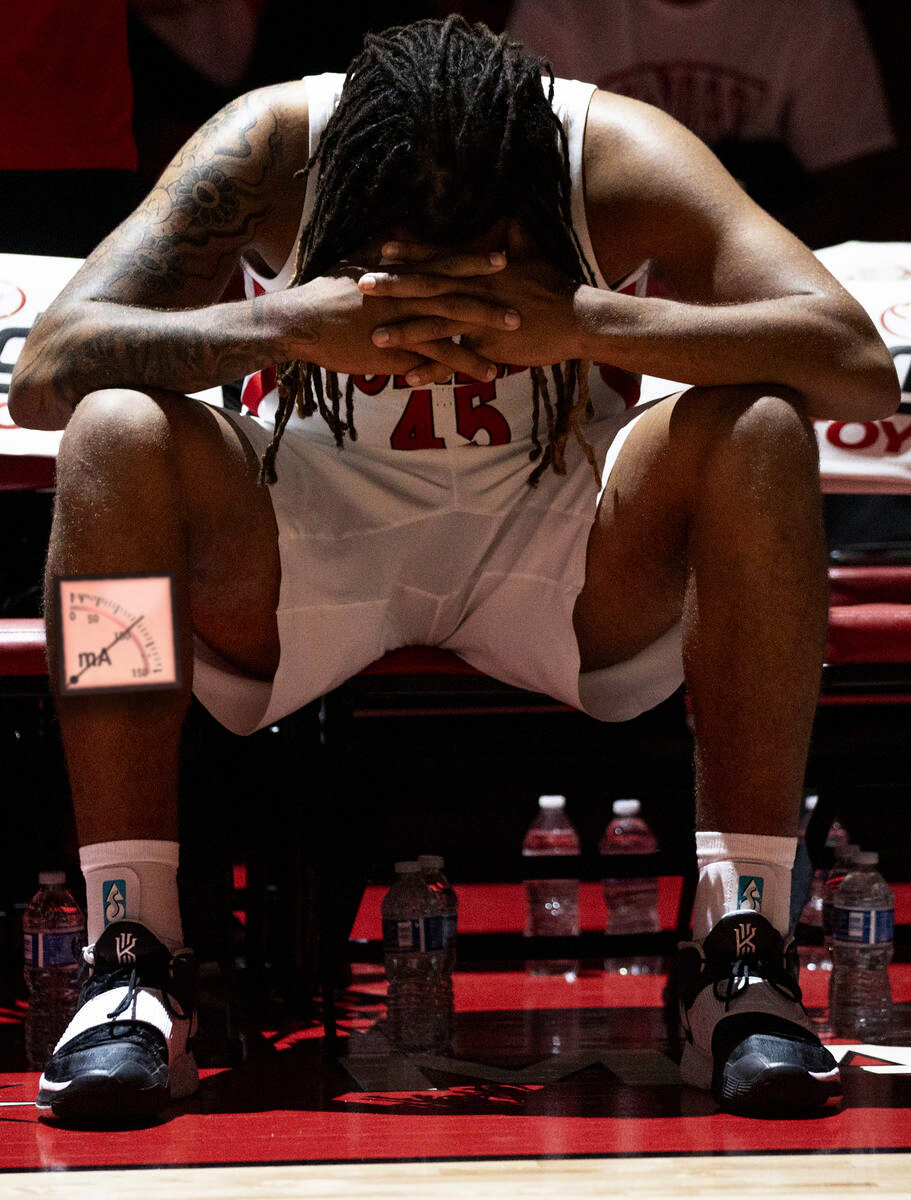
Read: {"value": 100, "unit": "mA"}
